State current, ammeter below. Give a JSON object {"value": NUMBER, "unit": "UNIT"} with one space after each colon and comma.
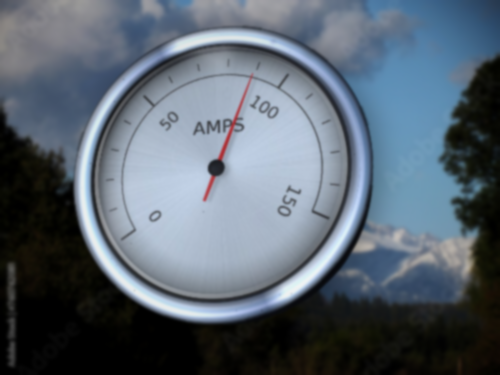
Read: {"value": 90, "unit": "A"}
